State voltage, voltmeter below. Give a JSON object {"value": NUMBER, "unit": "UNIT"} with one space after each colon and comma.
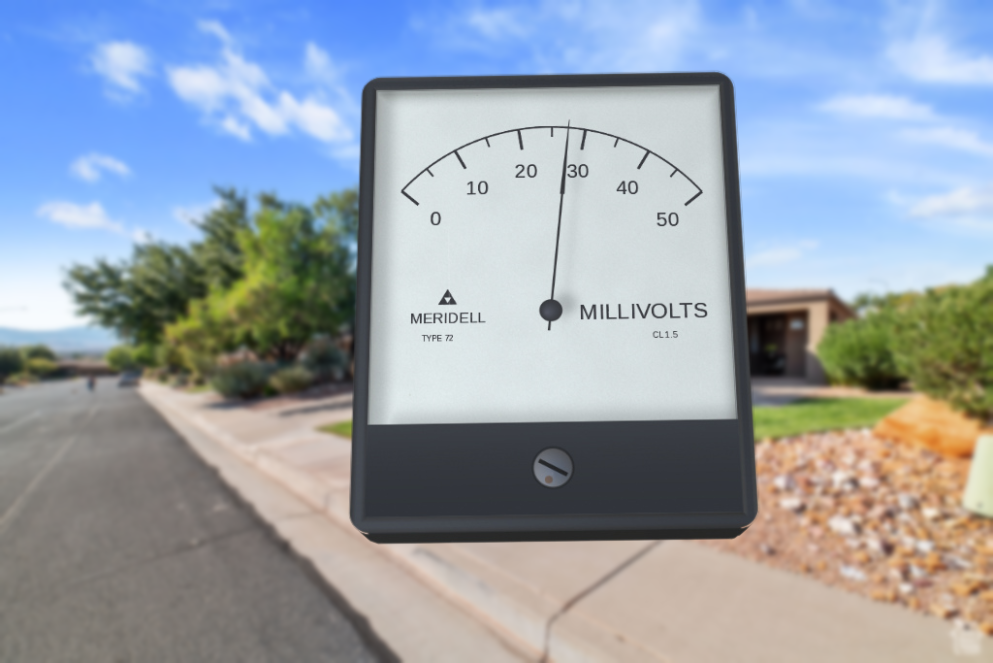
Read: {"value": 27.5, "unit": "mV"}
